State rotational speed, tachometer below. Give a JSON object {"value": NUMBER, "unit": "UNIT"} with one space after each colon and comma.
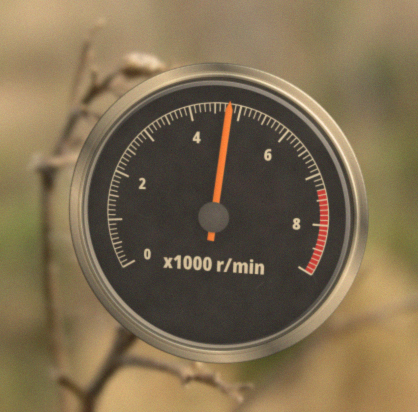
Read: {"value": 4800, "unit": "rpm"}
